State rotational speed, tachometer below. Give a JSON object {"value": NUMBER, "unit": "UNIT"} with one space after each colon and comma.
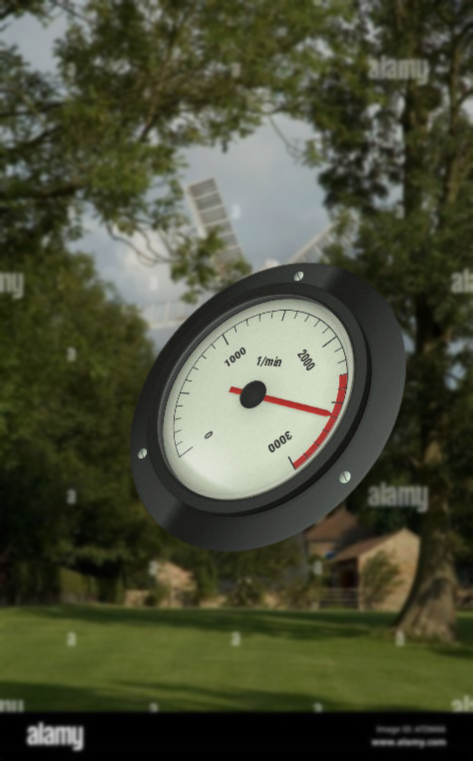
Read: {"value": 2600, "unit": "rpm"}
